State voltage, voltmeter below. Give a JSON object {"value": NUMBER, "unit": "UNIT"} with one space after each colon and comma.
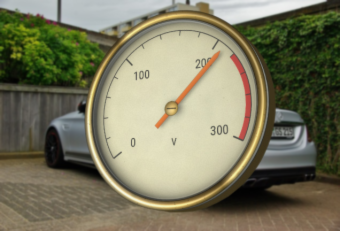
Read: {"value": 210, "unit": "V"}
